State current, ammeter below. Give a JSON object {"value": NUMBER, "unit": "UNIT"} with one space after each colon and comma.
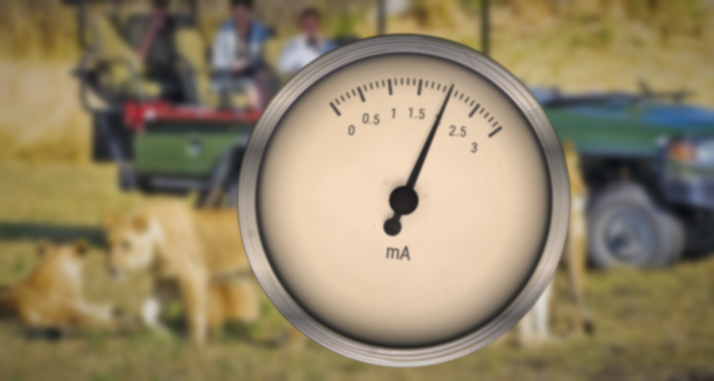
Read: {"value": 2, "unit": "mA"}
